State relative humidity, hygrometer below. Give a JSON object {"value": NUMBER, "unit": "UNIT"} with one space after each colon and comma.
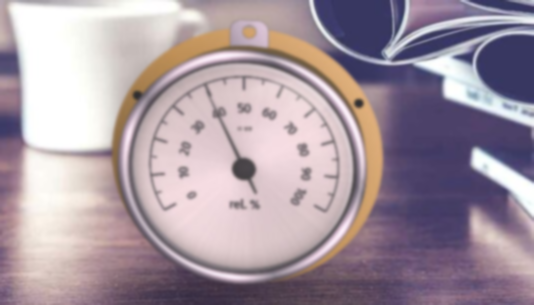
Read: {"value": 40, "unit": "%"}
